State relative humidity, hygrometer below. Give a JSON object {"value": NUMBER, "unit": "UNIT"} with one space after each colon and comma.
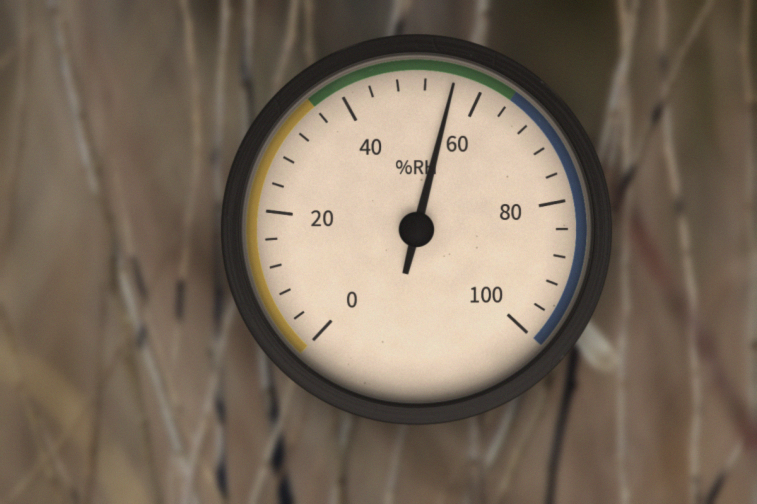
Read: {"value": 56, "unit": "%"}
